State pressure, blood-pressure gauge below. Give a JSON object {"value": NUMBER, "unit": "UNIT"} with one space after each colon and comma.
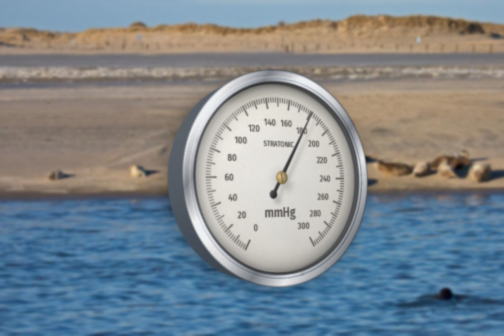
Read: {"value": 180, "unit": "mmHg"}
